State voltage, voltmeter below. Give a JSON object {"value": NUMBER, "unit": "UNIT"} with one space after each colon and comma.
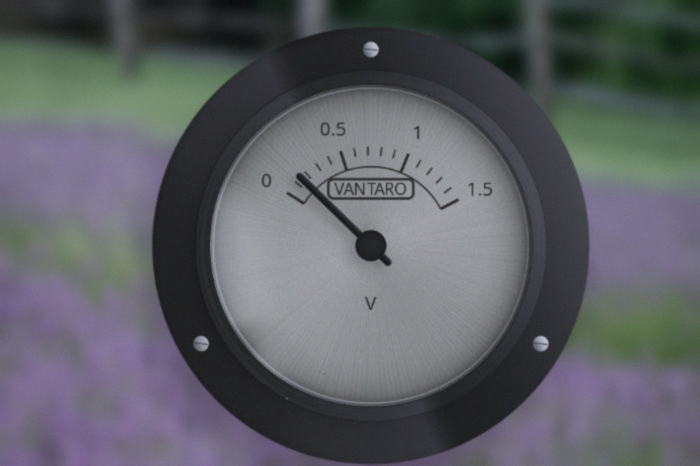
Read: {"value": 0.15, "unit": "V"}
